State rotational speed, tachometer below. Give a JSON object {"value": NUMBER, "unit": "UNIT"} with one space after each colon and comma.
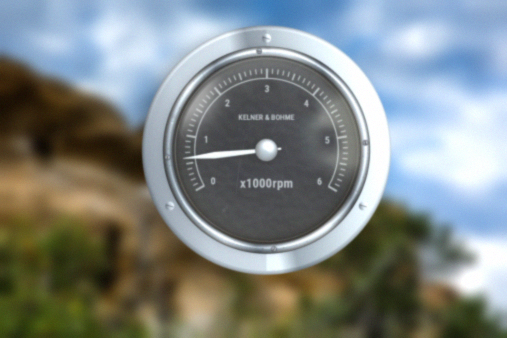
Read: {"value": 600, "unit": "rpm"}
